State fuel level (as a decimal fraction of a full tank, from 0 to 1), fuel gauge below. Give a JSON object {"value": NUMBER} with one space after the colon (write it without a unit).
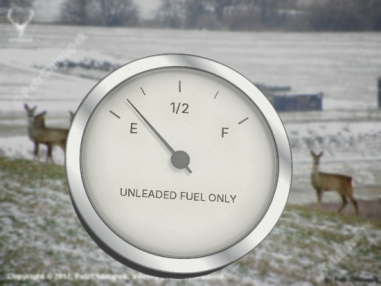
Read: {"value": 0.125}
